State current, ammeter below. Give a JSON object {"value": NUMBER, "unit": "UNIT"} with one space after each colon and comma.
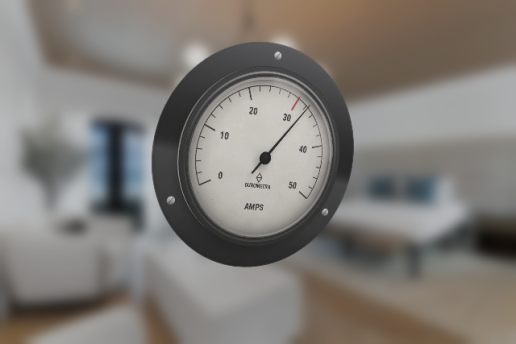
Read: {"value": 32, "unit": "A"}
